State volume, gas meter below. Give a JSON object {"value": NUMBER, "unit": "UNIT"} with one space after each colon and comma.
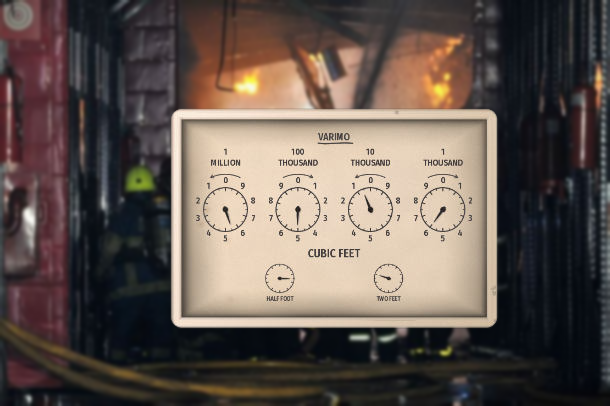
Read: {"value": 550600, "unit": "ft³"}
